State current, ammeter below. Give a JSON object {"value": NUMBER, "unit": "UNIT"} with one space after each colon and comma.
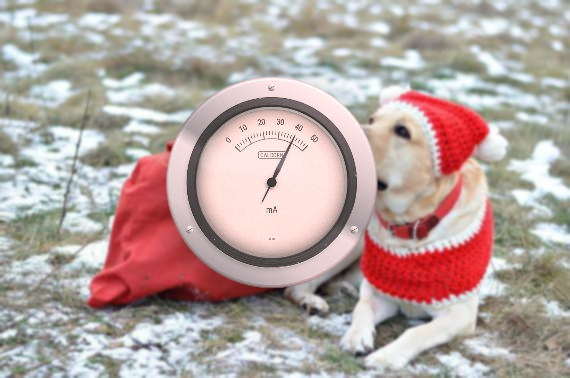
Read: {"value": 40, "unit": "mA"}
